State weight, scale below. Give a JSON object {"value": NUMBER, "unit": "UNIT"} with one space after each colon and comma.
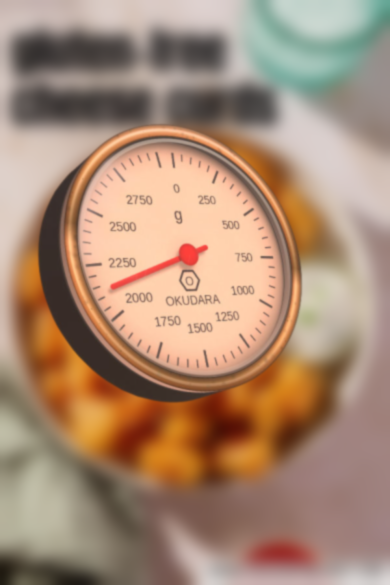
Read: {"value": 2125, "unit": "g"}
